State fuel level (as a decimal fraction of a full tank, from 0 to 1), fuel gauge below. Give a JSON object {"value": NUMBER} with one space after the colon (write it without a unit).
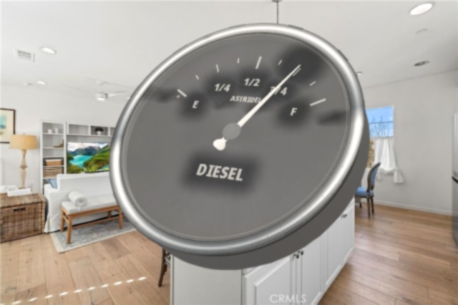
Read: {"value": 0.75}
